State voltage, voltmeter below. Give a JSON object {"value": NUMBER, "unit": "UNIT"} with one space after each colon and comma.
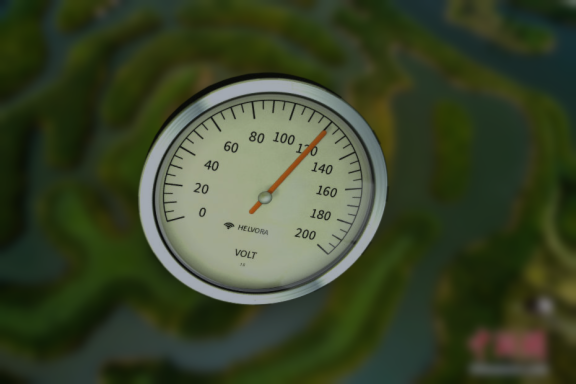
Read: {"value": 120, "unit": "V"}
